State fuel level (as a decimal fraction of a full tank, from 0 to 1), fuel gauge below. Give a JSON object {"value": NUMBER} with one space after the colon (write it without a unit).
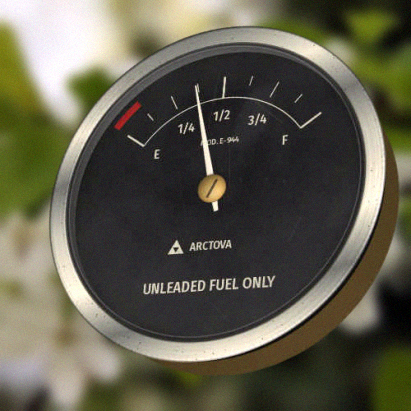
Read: {"value": 0.375}
